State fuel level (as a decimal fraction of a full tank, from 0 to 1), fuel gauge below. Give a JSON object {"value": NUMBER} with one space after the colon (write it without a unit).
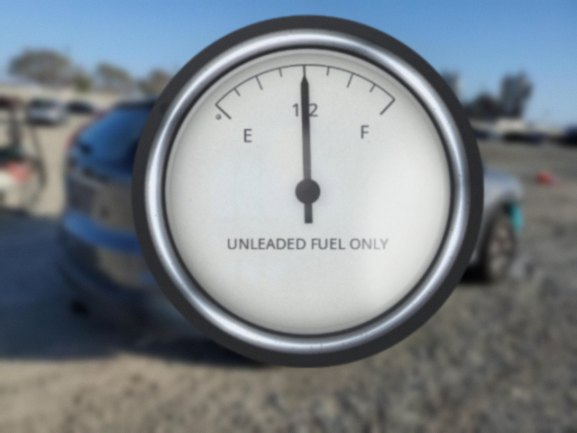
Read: {"value": 0.5}
